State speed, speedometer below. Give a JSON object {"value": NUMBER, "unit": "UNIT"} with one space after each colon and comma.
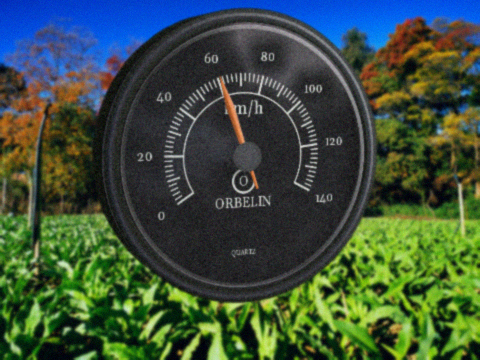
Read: {"value": 60, "unit": "km/h"}
